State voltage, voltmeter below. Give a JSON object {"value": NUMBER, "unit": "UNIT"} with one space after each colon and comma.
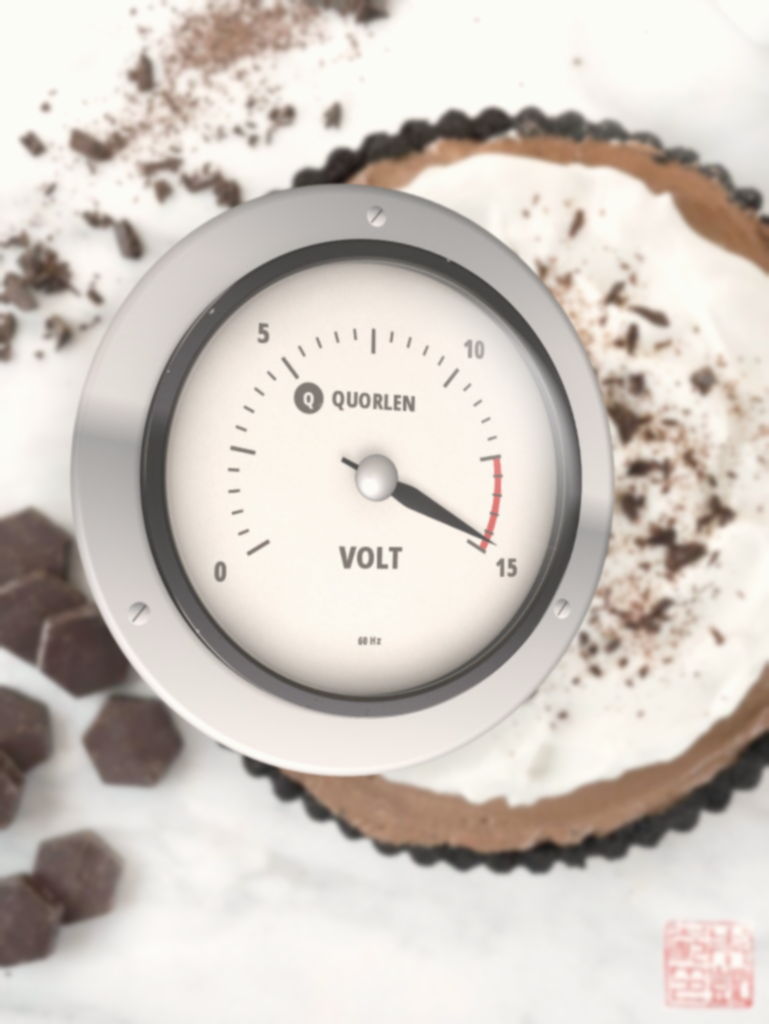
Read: {"value": 14.75, "unit": "V"}
